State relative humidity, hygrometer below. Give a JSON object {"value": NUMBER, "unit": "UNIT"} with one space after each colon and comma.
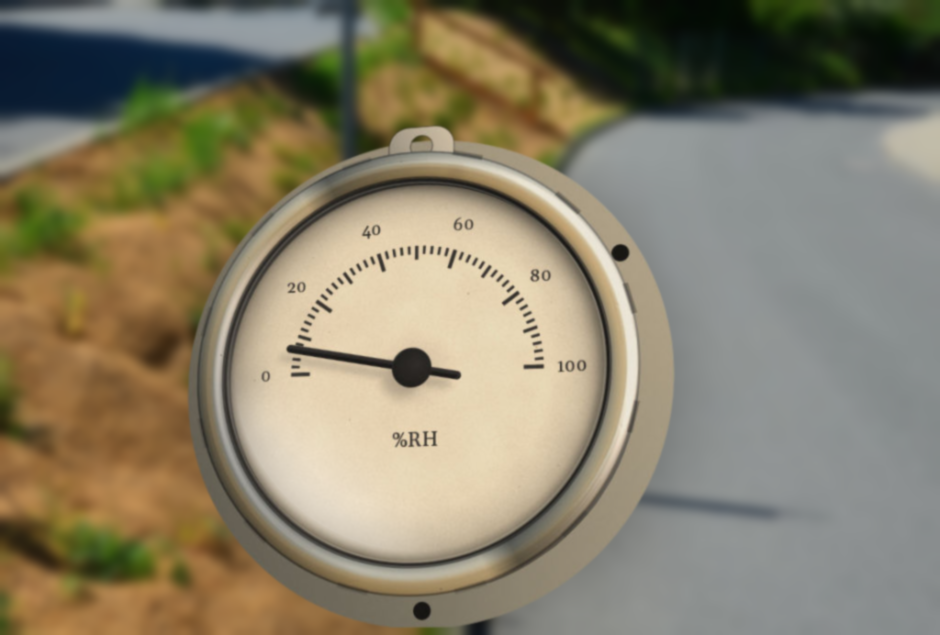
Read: {"value": 6, "unit": "%"}
